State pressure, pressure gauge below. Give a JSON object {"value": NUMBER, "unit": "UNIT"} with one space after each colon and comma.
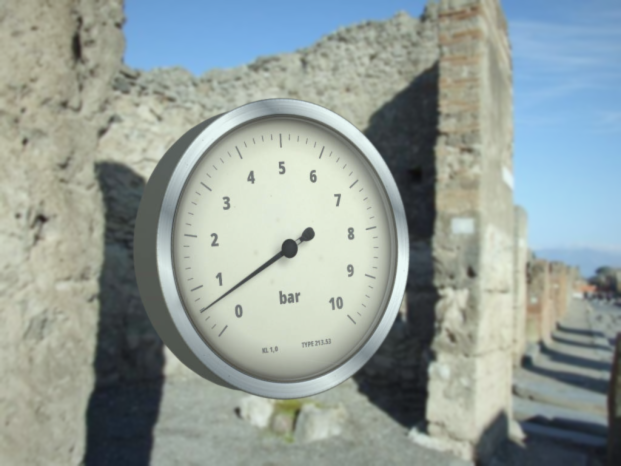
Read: {"value": 0.6, "unit": "bar"}
